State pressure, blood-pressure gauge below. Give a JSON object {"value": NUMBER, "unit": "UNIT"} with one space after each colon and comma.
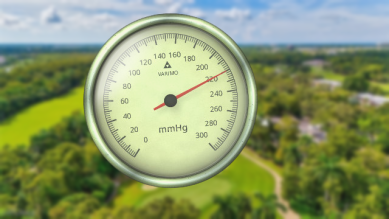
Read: {"value": 220, "unit": "mmHg"}
